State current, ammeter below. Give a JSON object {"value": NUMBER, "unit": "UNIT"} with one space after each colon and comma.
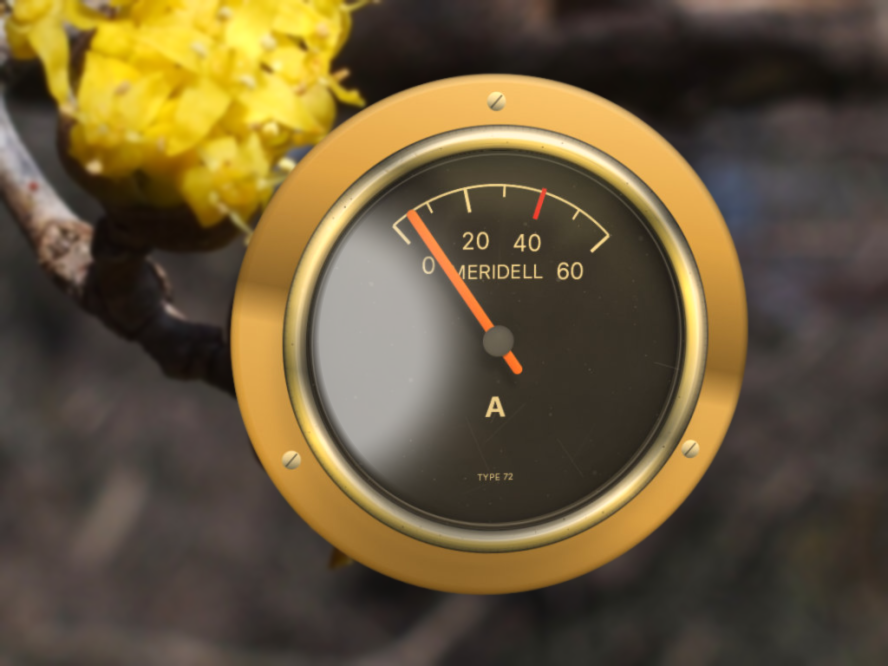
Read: {"value": 5, "unit": "A"}
